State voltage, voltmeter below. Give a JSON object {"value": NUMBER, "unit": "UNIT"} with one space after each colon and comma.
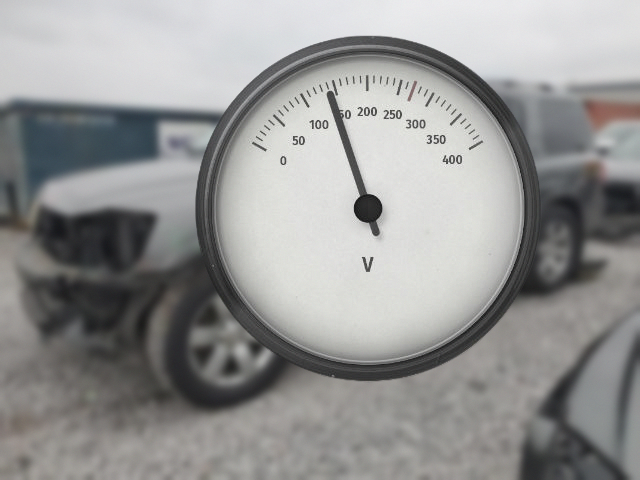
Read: {"value": 140, "unit": "V"}
